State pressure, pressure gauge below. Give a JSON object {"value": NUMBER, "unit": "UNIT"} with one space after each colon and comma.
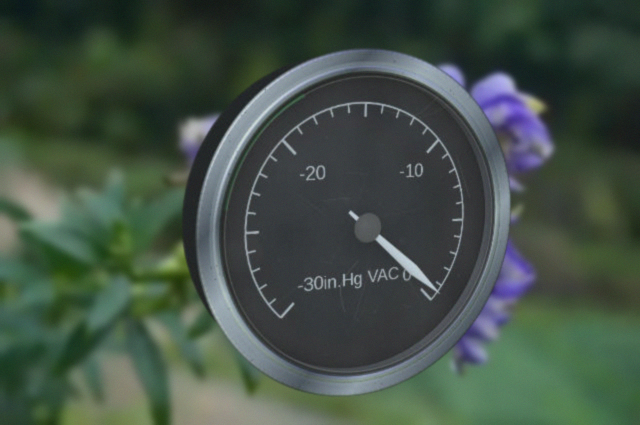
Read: {"value": -0.5, "unit": "inHg"}
